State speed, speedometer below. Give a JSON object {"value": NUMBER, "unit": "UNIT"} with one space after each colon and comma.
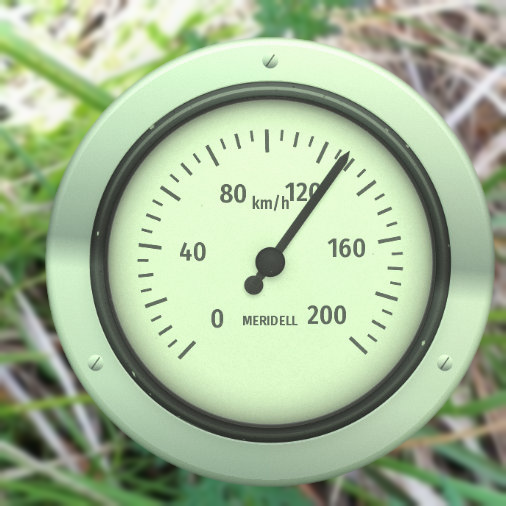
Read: {"value": 127.5, "unit": "km/h"}
